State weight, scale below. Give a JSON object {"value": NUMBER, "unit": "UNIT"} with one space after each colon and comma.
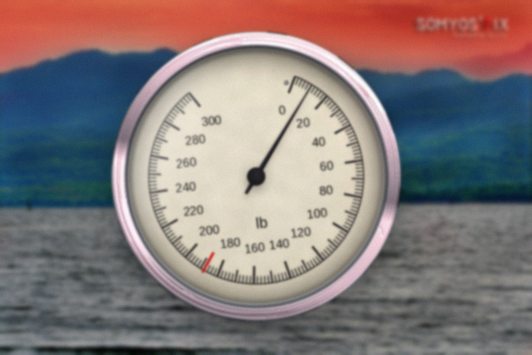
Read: {"value": 10, "unit": "lb"}
